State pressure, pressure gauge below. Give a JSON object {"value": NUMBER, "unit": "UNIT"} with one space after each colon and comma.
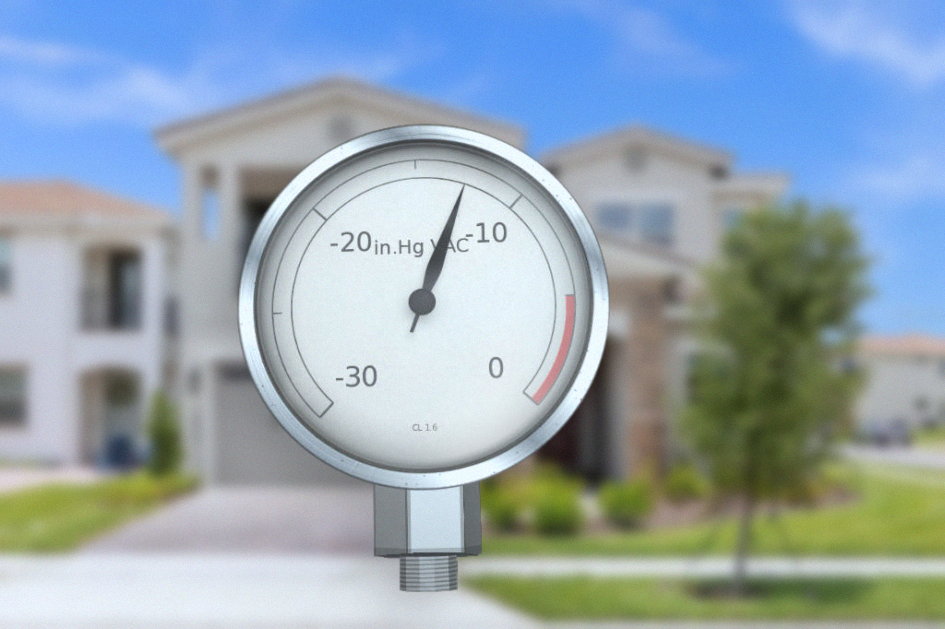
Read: {"value": -12.5, "unit": "inHg"}
